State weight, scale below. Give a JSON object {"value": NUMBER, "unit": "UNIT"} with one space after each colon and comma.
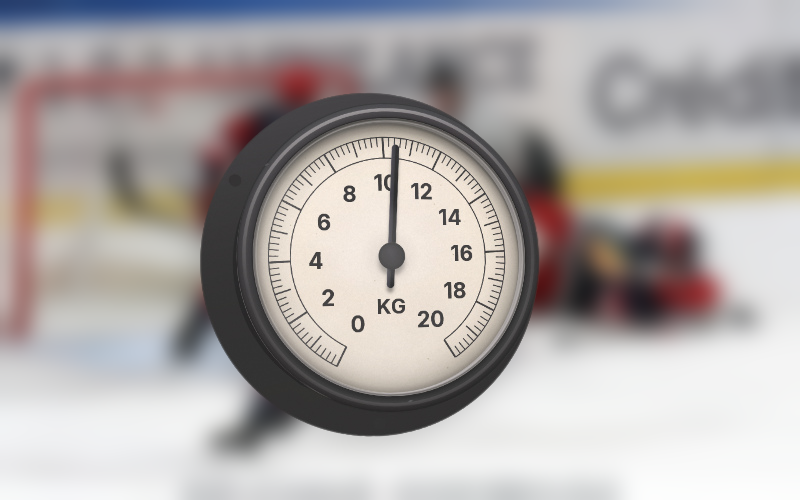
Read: {"value": 10.4, "unit": "kg"}
